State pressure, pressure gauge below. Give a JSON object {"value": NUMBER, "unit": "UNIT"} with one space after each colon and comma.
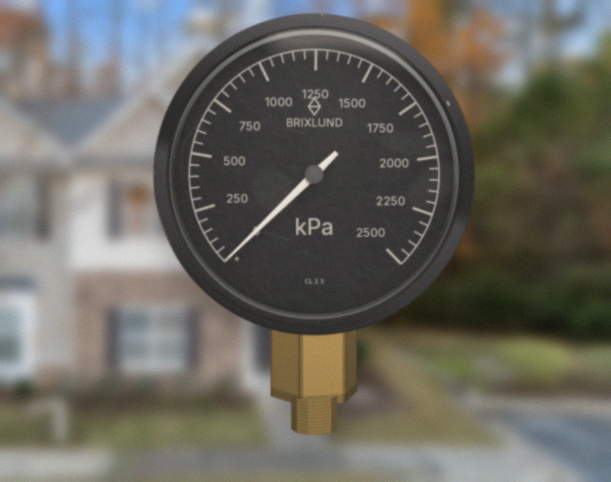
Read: {"value": 0, "unit": "kPa"}
